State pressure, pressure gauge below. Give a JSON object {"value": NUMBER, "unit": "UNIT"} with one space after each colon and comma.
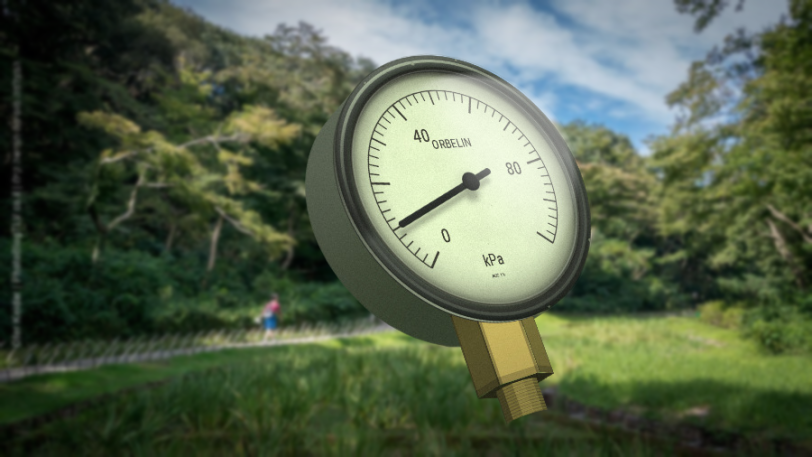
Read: {"value": 10, "unit": "kPa"}
